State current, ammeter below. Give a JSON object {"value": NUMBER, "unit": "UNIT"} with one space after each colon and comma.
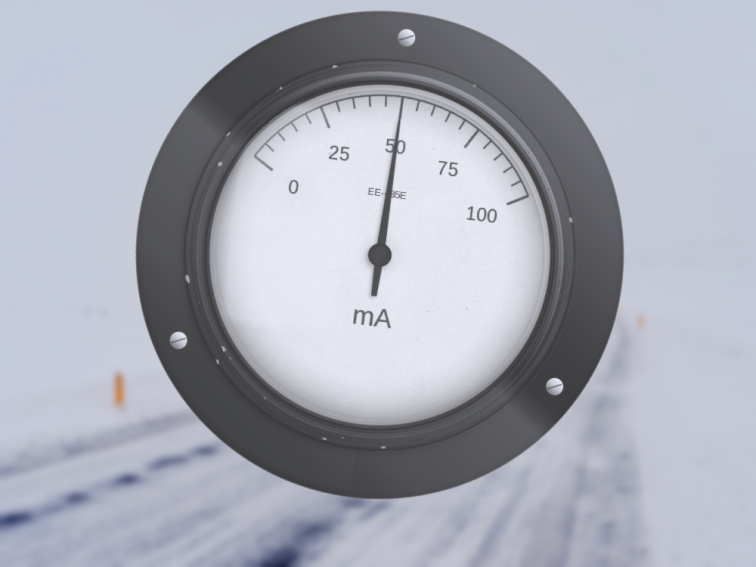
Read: {"value": 50, "unit": "mA"}
